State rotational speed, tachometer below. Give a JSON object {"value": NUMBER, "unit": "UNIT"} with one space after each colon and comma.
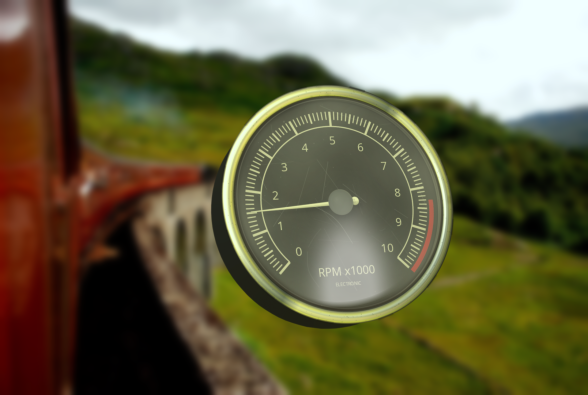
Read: {"value": 1500, "unit": "rpm"}
